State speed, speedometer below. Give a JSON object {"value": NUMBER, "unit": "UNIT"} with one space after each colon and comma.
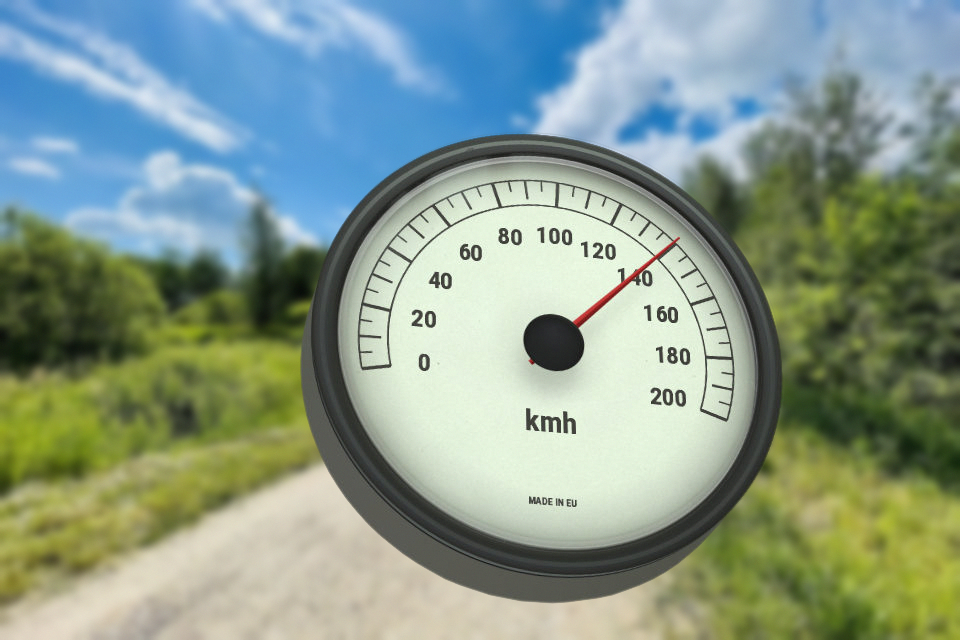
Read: {"value": 140, "unit": "km/h"}
